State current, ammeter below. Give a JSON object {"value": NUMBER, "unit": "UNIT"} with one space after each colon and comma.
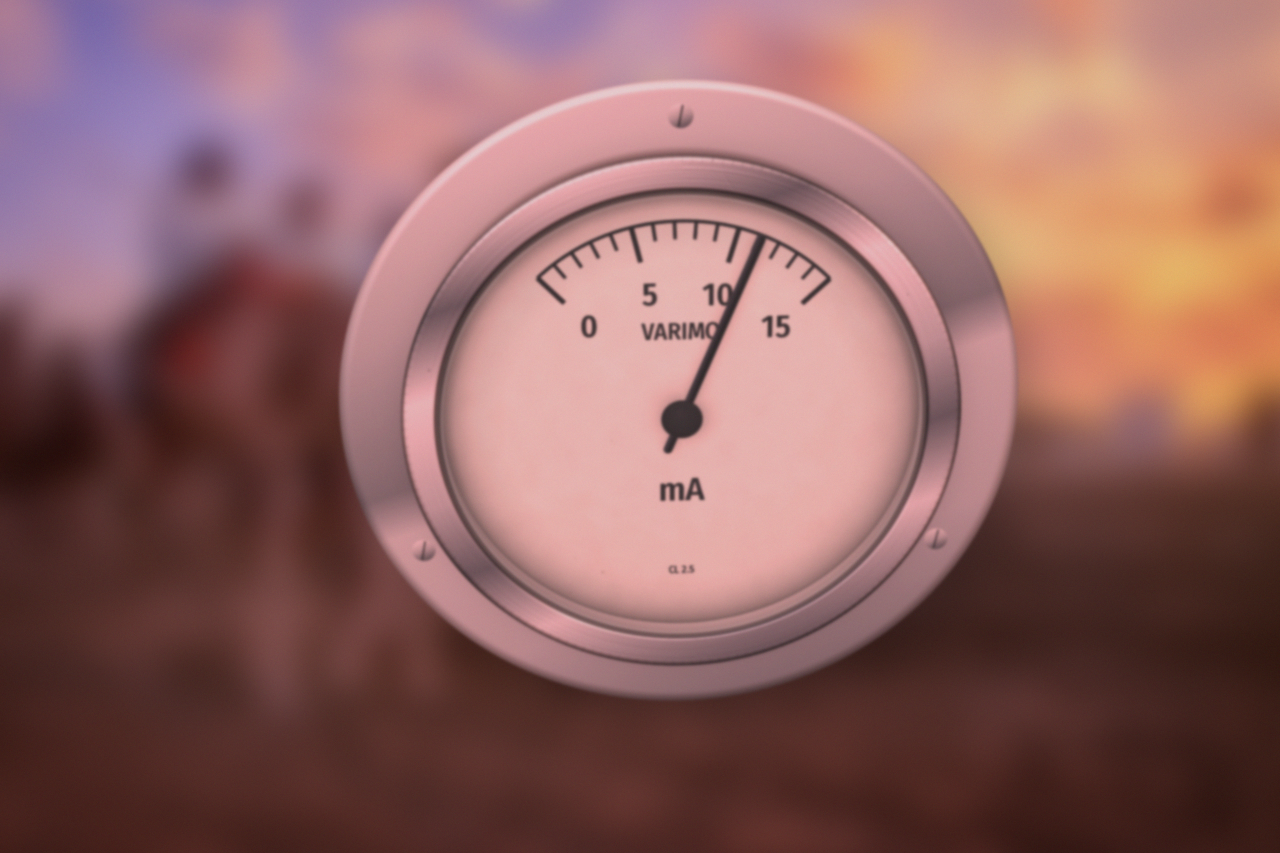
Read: {"value": 11, "unit": "mA"}
